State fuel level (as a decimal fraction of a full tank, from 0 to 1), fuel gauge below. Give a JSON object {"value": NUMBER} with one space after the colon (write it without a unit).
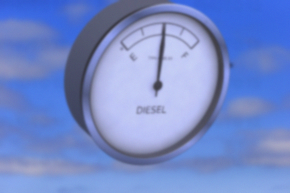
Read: {"value": 0.5}
